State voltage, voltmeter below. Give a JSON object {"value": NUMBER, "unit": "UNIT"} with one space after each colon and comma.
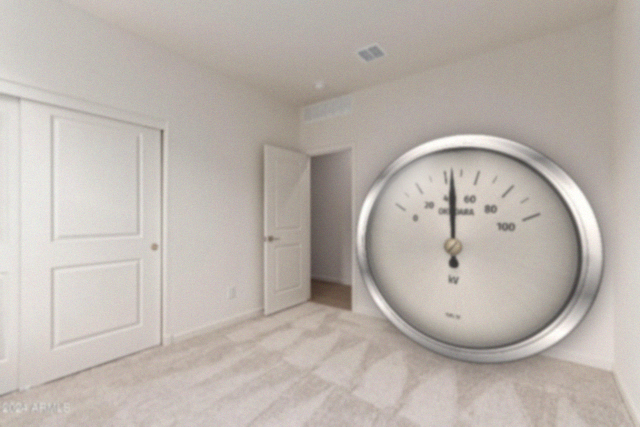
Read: {"value": 45, "unit": "kV"}
